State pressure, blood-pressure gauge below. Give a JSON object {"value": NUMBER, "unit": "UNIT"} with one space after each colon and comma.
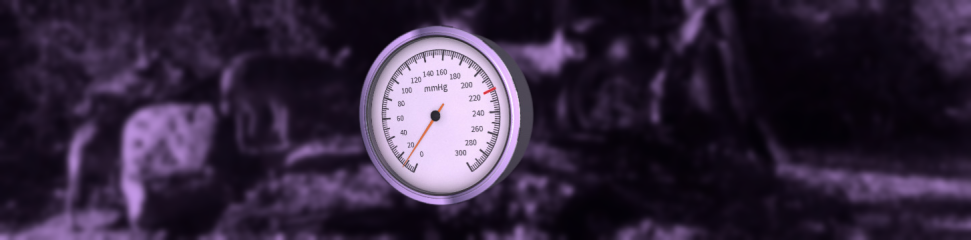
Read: {"value": 10, "unit": "mmHg"}
